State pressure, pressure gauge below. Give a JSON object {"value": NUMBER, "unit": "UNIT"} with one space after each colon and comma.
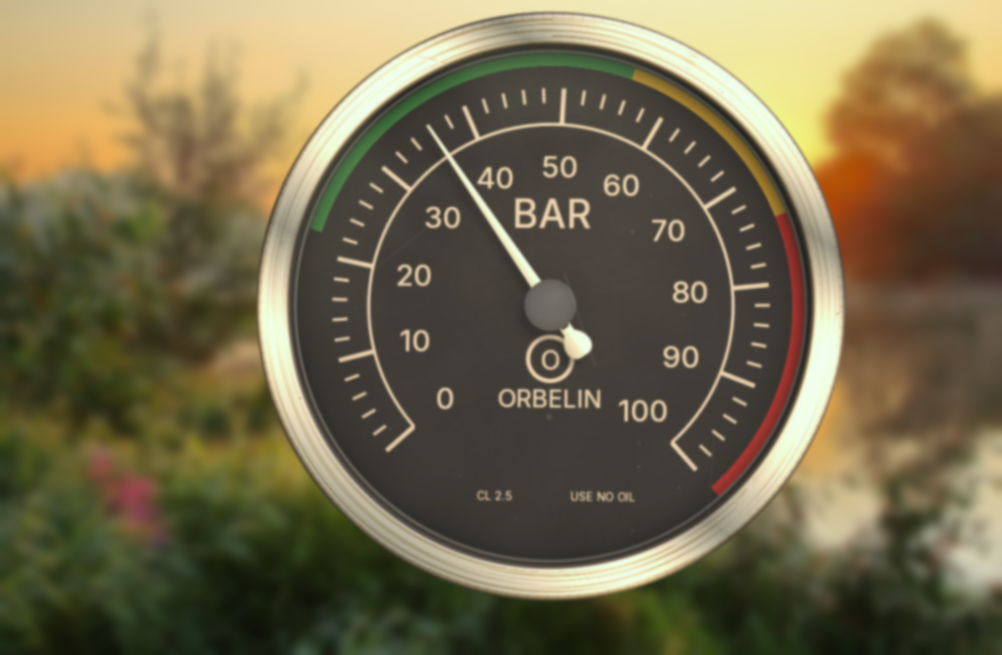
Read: {"value": 36, "unit": "bar"}
